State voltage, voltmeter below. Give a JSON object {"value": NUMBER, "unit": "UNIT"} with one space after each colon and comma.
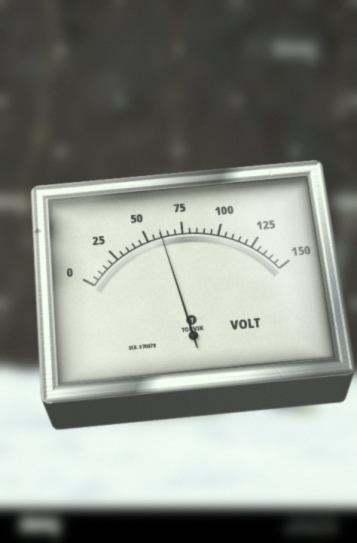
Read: {"value": 60, "unit": "V"}
